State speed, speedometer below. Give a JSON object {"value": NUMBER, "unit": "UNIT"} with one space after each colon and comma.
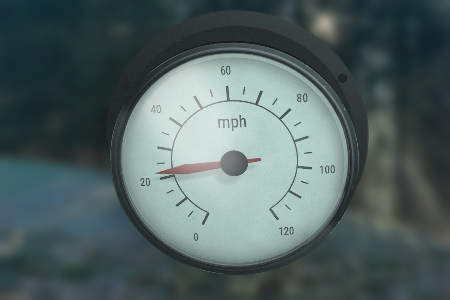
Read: {"value": 22.5, "unit": "mph"}
